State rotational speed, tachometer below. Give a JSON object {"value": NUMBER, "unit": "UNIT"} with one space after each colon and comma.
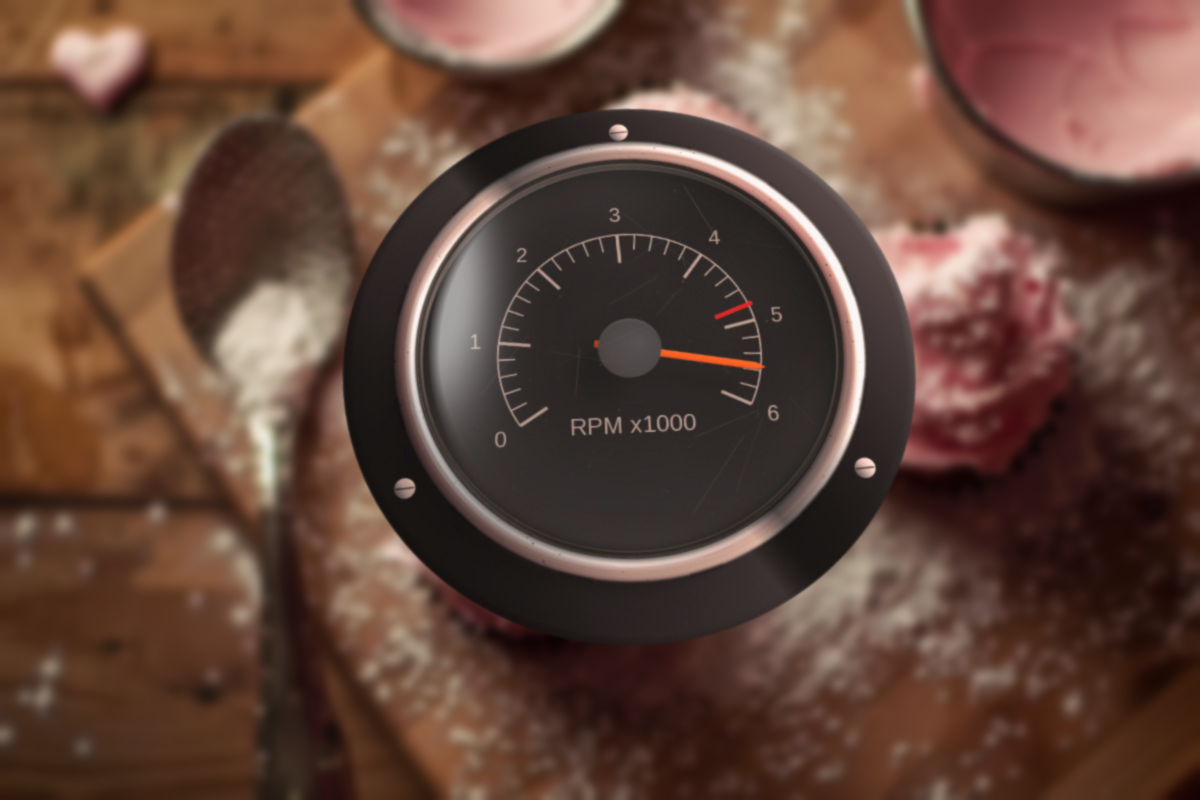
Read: {"value": 5600, "unit": "rpm"}
